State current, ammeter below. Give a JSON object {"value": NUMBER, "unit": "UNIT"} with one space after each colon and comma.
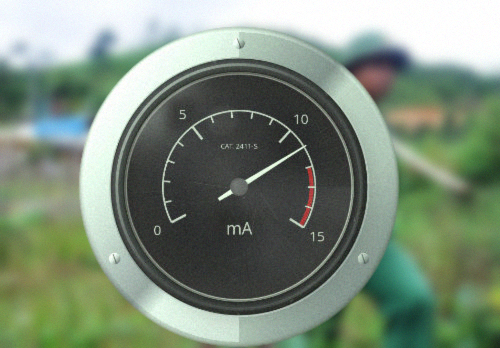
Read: {"value": 11, "unit": "mA"}
